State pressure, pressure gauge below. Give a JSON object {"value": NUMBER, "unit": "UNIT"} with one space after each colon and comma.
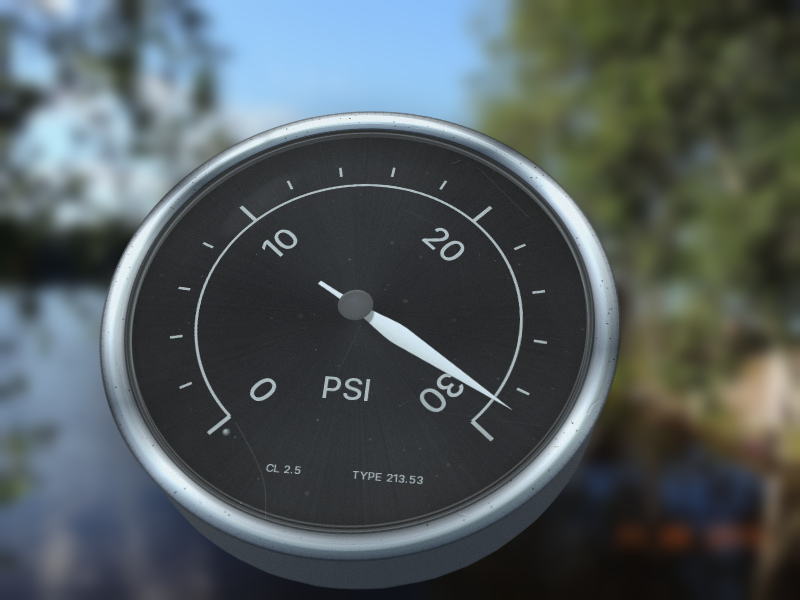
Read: {"value": 29, "unit": "psi"}
